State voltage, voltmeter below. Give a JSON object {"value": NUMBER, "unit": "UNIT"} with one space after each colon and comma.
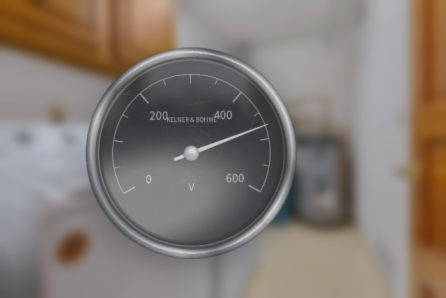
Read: {"value": 475, "unit": "V"}
